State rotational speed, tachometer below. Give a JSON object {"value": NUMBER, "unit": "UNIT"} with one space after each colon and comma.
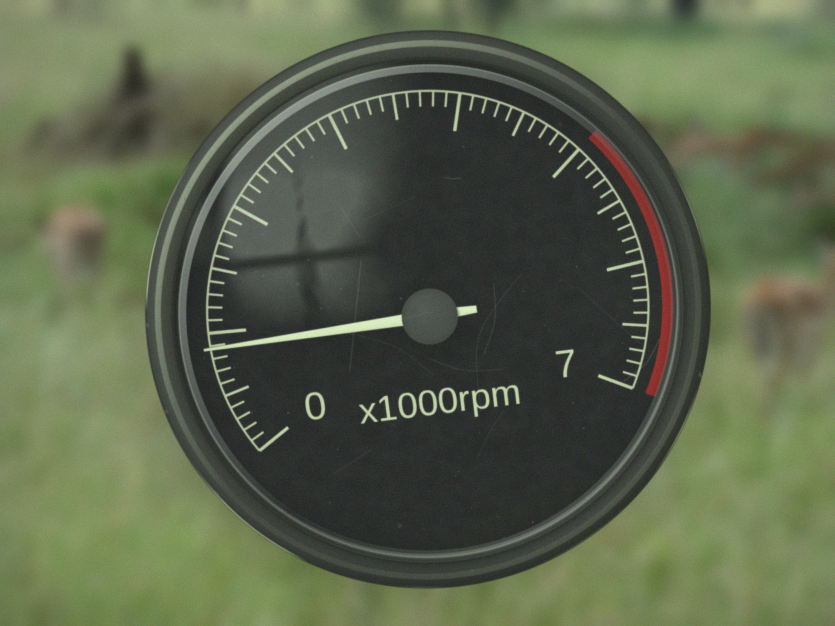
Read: {"value": 900, "unit": "rpm"}
